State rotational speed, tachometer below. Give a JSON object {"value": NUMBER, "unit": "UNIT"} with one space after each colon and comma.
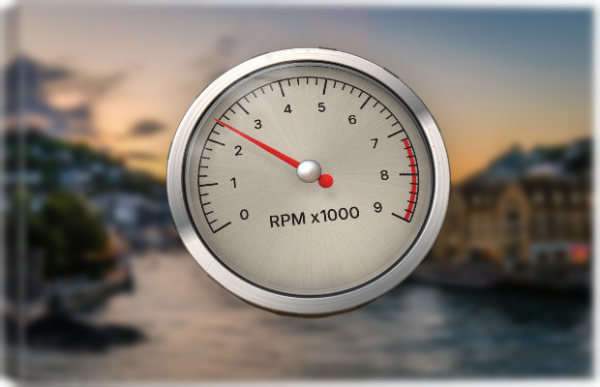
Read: {"value": 2400, "unit": "rpm"}
